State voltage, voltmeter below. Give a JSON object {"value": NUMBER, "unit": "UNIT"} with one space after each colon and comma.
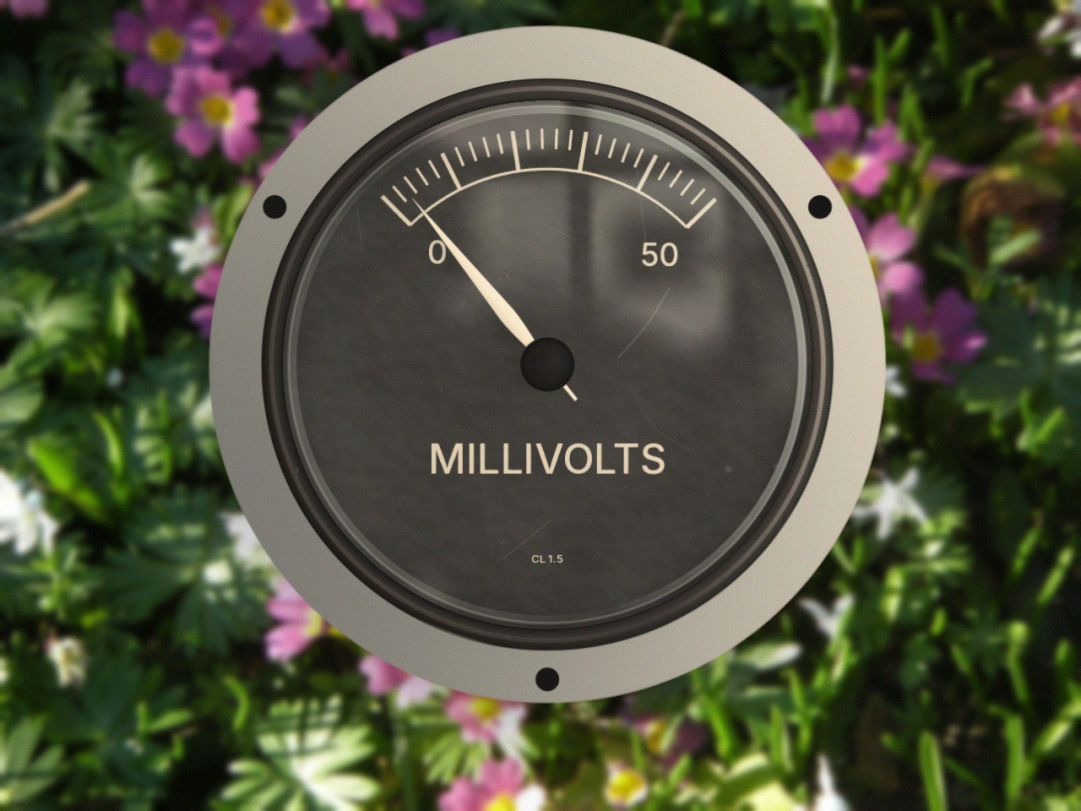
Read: {"value": 3, "unit": "mV"}
